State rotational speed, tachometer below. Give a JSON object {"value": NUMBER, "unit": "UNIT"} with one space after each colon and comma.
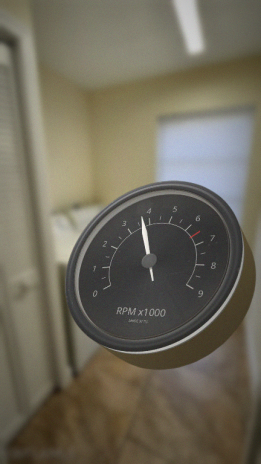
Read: {"value": 3750, "unit": "rpm"}
